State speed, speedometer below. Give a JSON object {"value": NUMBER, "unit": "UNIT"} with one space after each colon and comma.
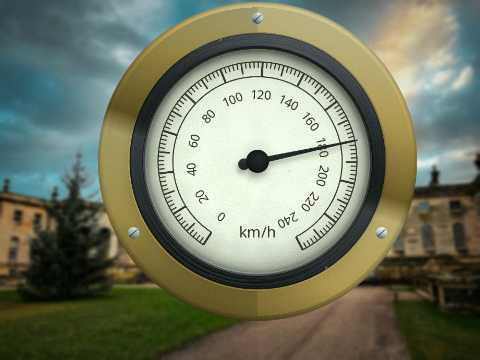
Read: {"value": 180, "unit": "km/h"}
